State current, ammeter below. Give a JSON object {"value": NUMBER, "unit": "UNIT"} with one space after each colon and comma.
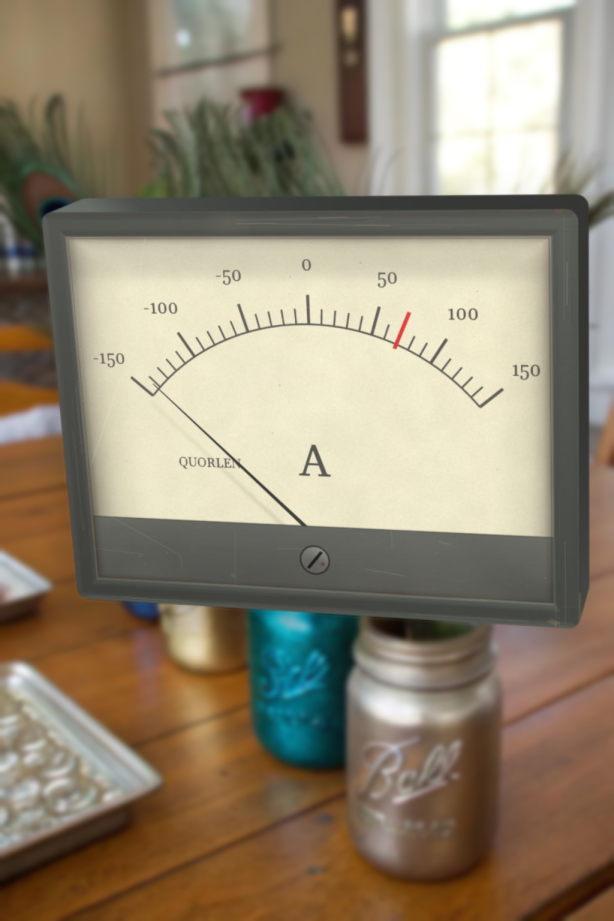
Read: {"value": -140, "unit": "A"}
